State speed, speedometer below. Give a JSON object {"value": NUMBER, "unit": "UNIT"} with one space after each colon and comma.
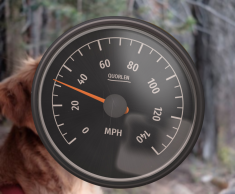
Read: {"value": 32.5, "unit": "mph"}
